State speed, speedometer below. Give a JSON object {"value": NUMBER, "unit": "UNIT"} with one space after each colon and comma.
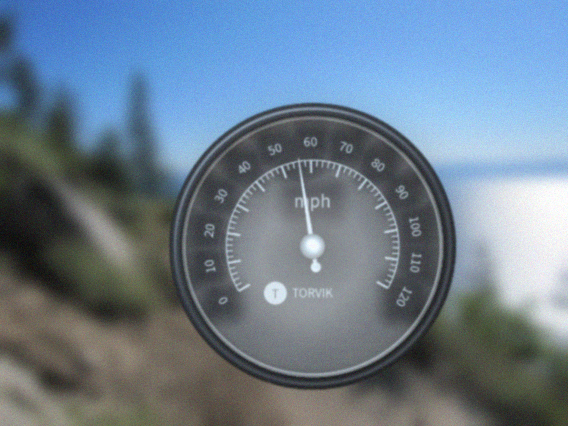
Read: {"value": 56, "unit": "mph"}
